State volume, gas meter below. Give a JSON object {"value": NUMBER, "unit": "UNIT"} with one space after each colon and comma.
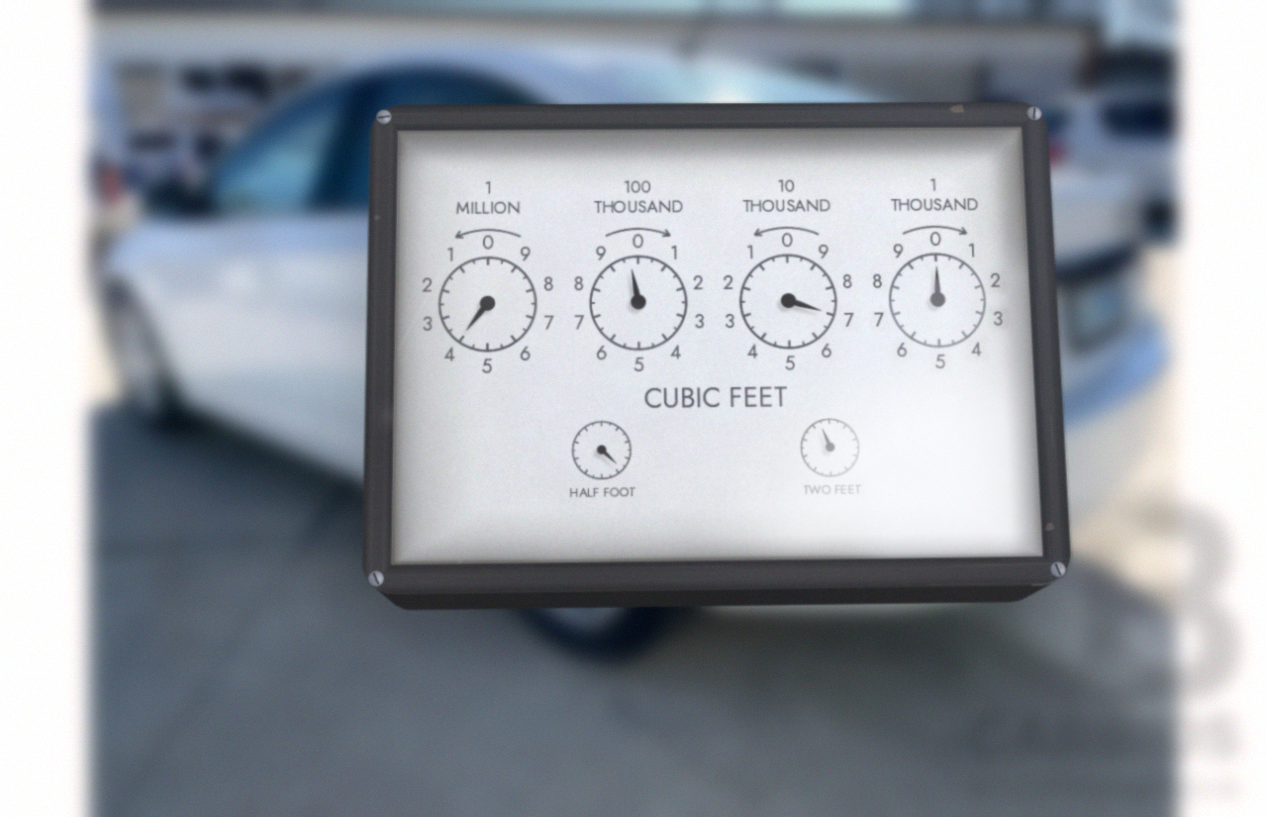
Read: {"value": 397000, "unit": "ft³"}
